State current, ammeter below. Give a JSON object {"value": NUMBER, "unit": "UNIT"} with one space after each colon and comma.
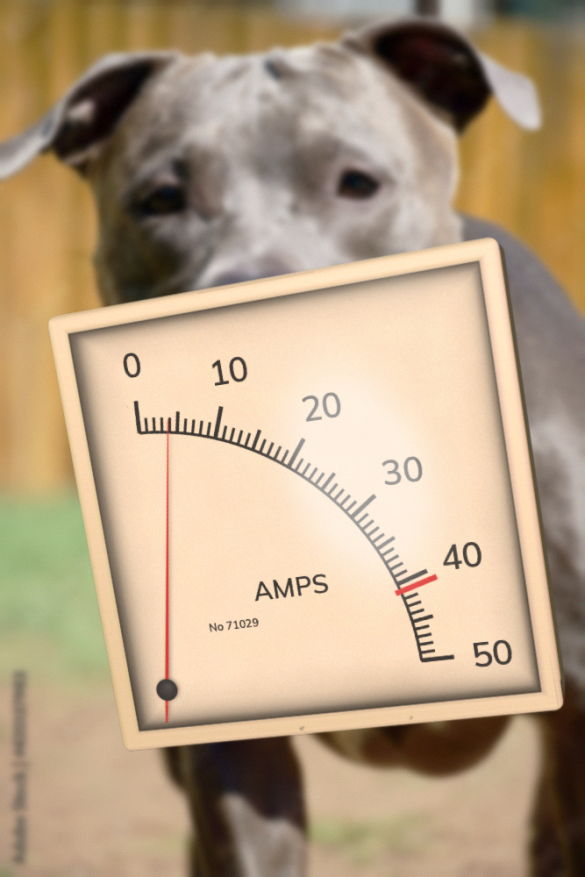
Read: {"value": 4, "unit": "A"}
